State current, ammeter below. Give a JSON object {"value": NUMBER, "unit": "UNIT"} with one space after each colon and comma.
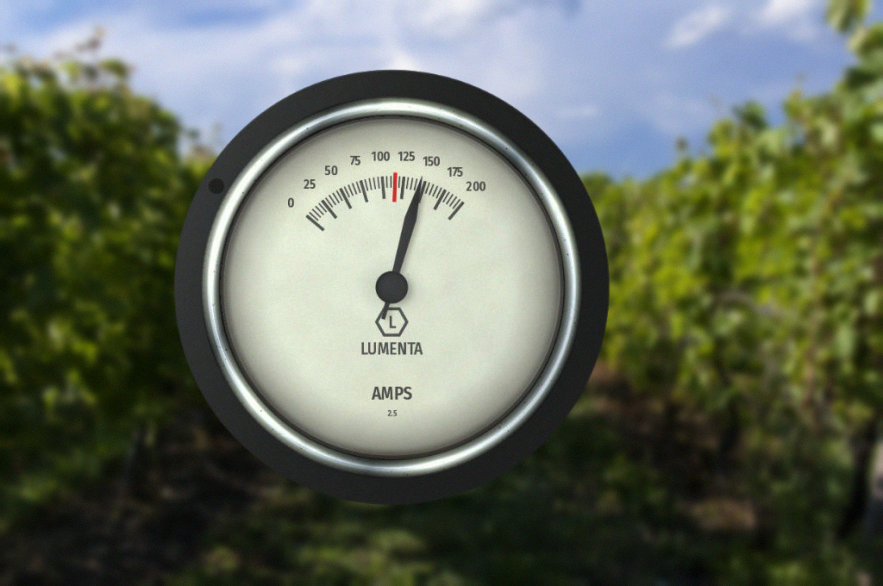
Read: {"value": 145, "unit": "A"}
